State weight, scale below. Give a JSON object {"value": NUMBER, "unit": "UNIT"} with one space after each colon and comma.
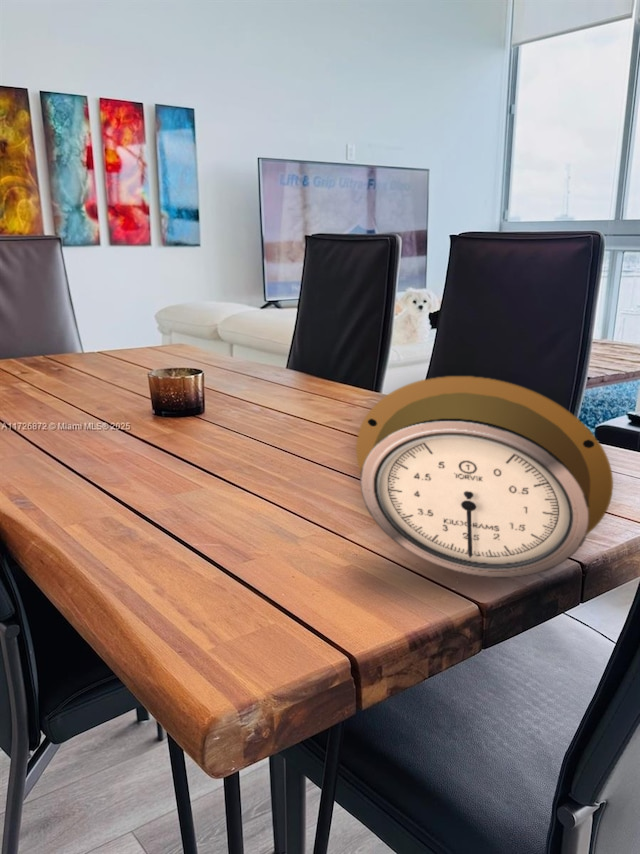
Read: {"value": 2.5, "unit": "kg"}
